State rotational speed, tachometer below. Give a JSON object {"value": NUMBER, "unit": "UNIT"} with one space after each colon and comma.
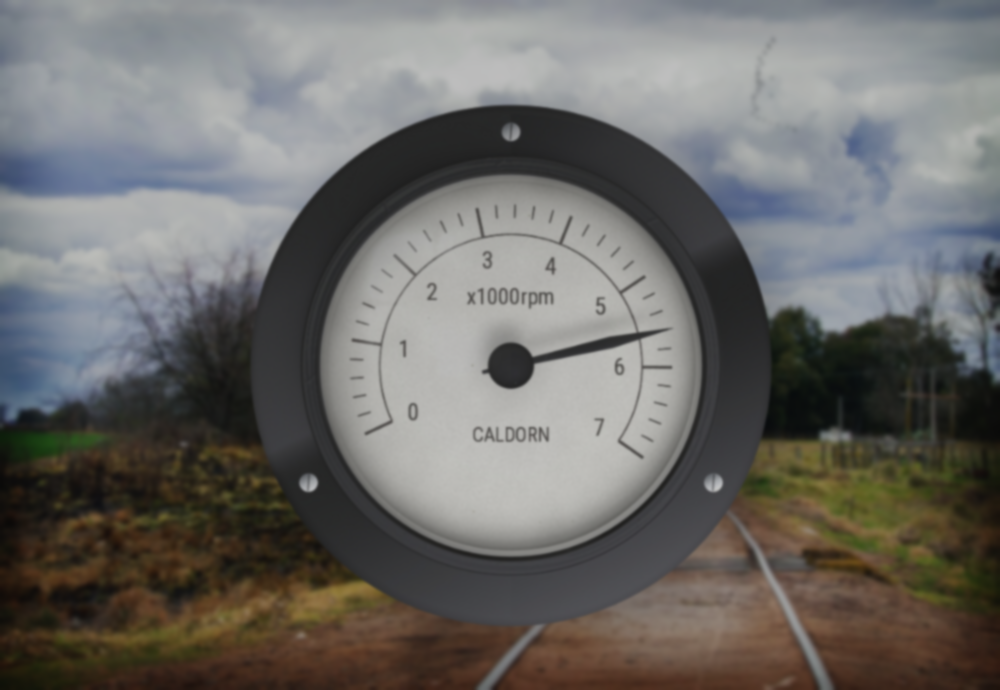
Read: {"value": 5600, "unit": "rpm"}
